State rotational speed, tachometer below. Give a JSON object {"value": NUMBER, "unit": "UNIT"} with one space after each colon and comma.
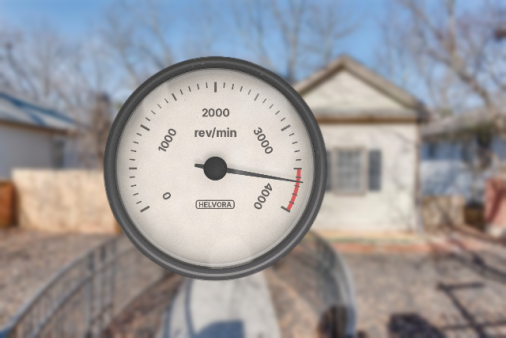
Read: {"value": 3650, "unit": "rpm"}
